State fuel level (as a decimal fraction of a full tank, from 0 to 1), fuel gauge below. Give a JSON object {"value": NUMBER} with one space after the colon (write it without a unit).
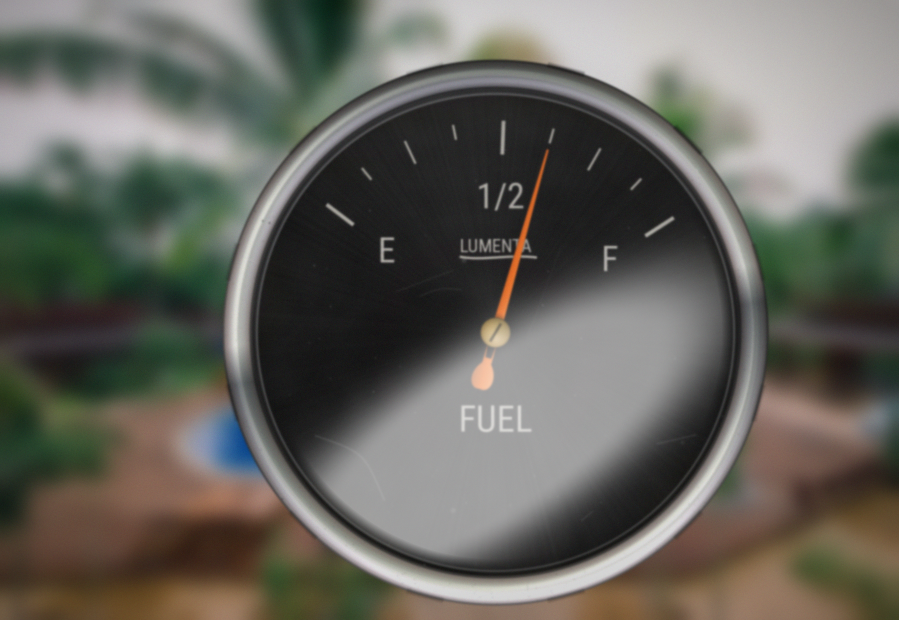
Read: {"value": 0.625}
